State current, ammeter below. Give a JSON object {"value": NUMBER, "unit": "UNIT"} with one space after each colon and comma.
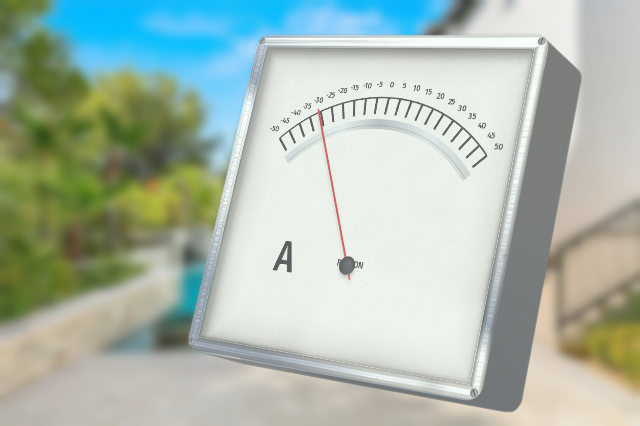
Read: {"value": -30, "unit": "A"}
